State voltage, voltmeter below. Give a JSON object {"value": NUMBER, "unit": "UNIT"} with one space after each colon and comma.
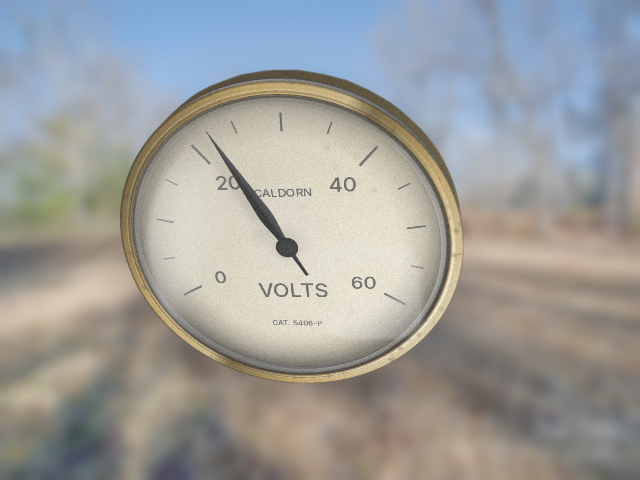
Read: {"value": 22.5, "unit": "V"}
